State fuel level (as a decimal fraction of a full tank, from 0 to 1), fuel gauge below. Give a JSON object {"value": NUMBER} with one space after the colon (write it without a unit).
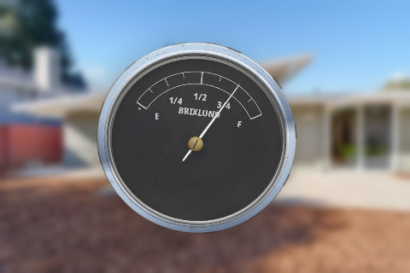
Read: {"value": 0.75}
